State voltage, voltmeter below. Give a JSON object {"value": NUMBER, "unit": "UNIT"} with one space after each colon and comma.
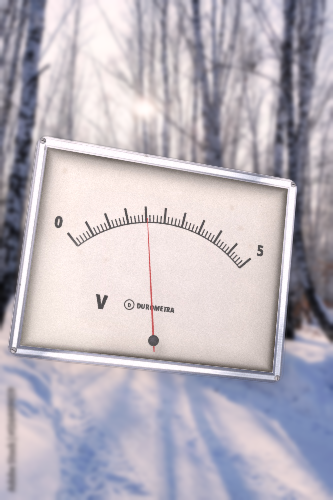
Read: {"value": 2, "unit": "V"}
